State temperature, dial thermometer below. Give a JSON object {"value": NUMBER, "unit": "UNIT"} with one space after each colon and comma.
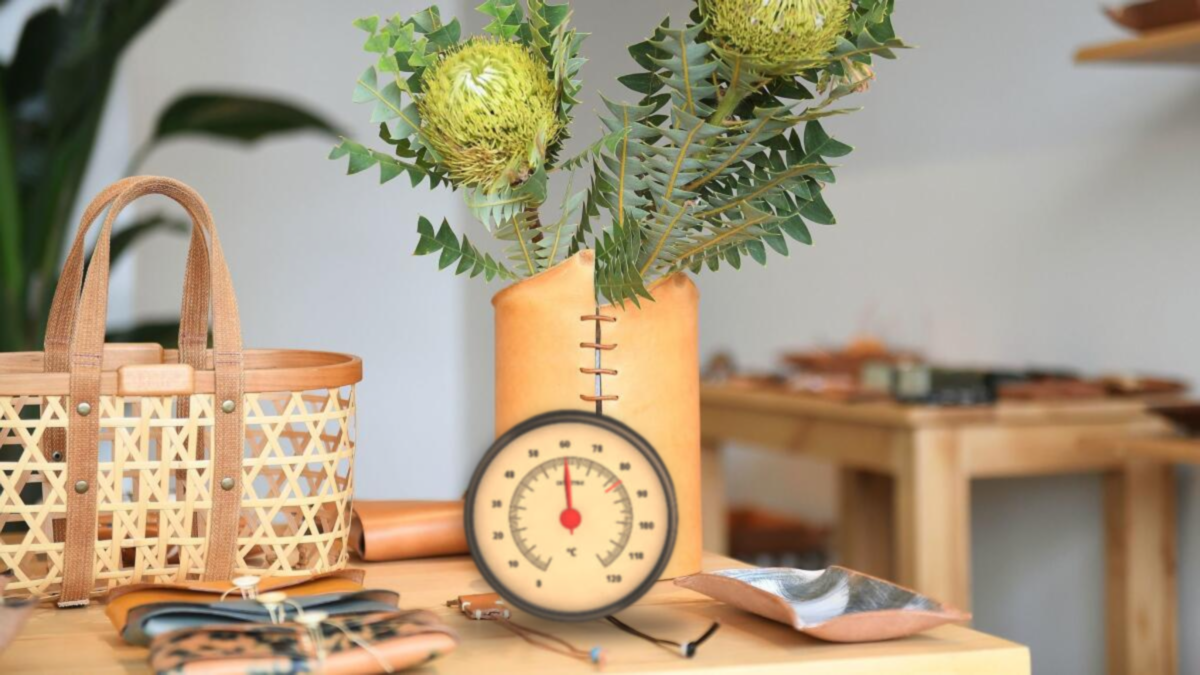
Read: {"value": 60, "unit": "°C"}
